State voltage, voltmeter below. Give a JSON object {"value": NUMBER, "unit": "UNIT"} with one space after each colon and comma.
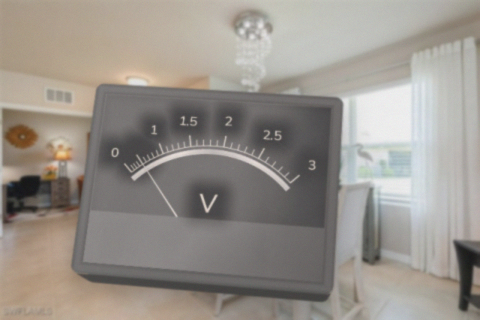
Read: {"value": 0.5, "unit": "V"}
